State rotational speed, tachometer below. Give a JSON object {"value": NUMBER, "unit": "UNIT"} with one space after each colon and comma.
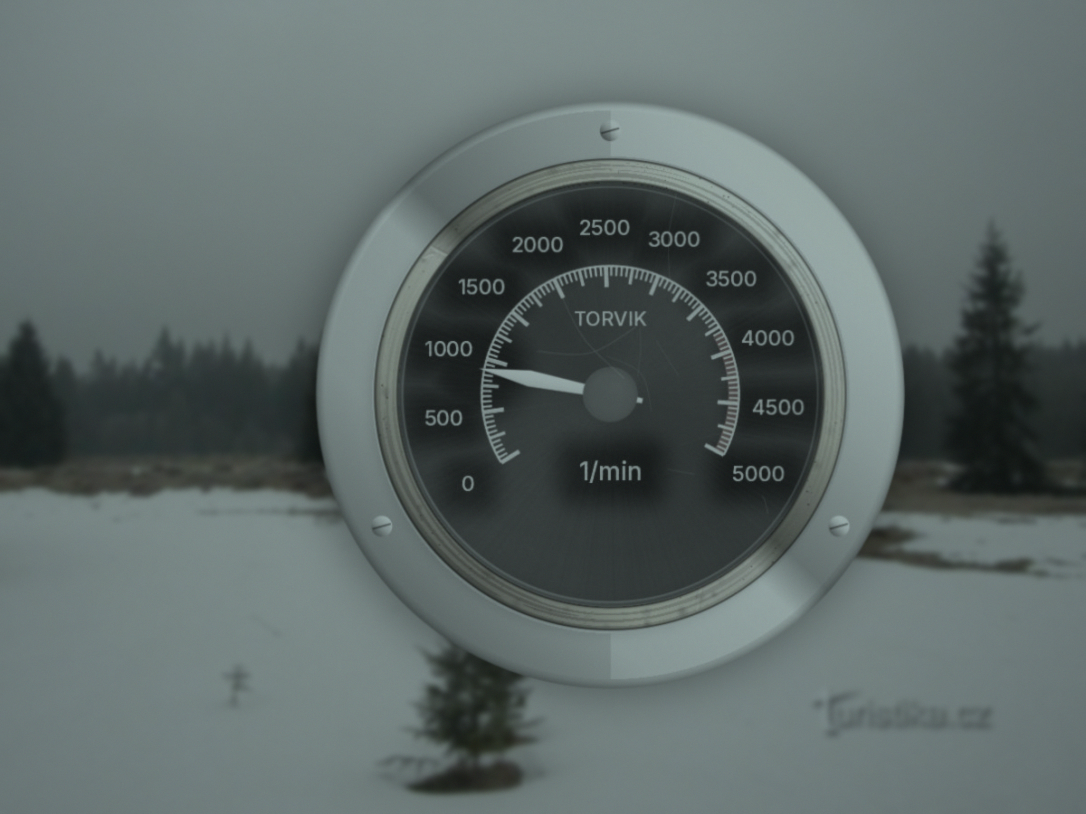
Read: {"value": 900, "unit": "rpm"}
